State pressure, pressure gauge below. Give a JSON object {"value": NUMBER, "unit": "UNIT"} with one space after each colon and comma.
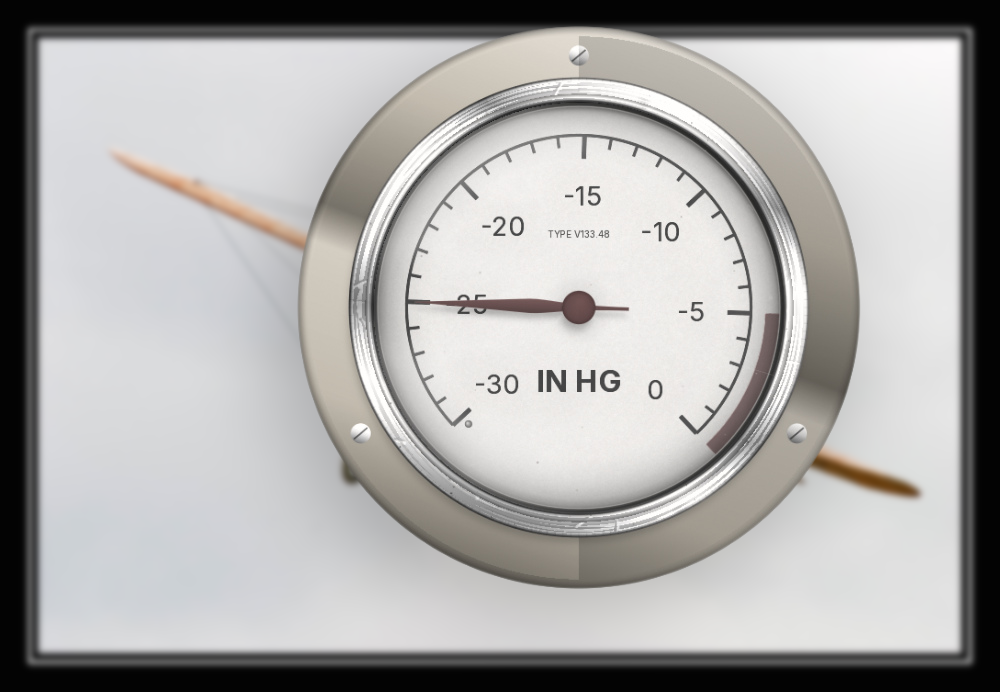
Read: {"value": -25, "unit": "inHg"}
